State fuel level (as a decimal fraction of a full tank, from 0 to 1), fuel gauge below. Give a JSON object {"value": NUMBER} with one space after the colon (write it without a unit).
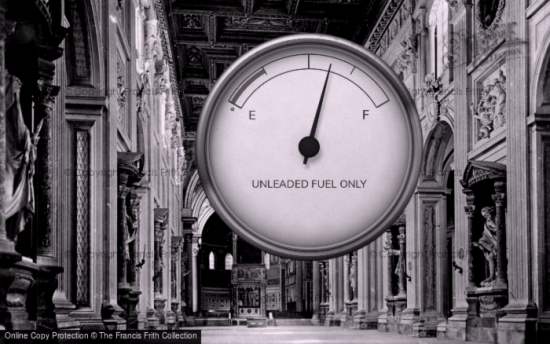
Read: {"value": 0.625}
